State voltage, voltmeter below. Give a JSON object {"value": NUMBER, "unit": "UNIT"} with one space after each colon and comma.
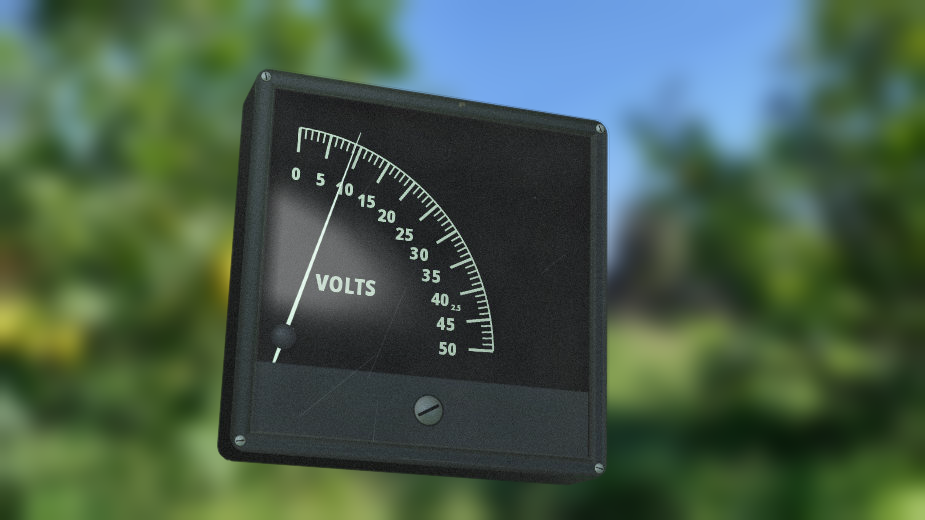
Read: {"value": 9, "unit": "V"}
